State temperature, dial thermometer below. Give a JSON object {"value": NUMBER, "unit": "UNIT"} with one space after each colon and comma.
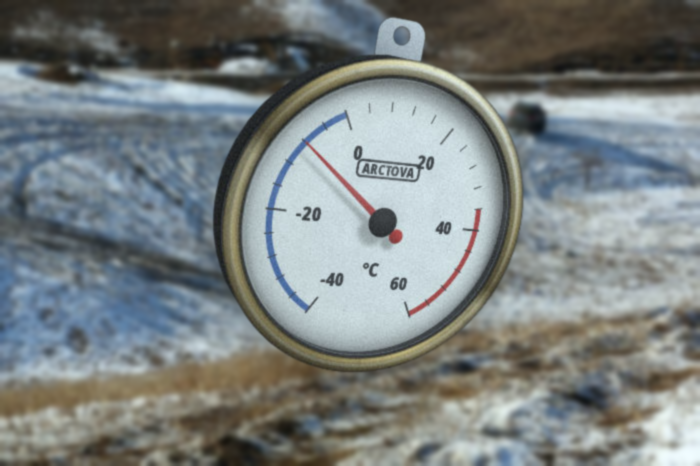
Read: {"value": -8, "unit": "°C"}
